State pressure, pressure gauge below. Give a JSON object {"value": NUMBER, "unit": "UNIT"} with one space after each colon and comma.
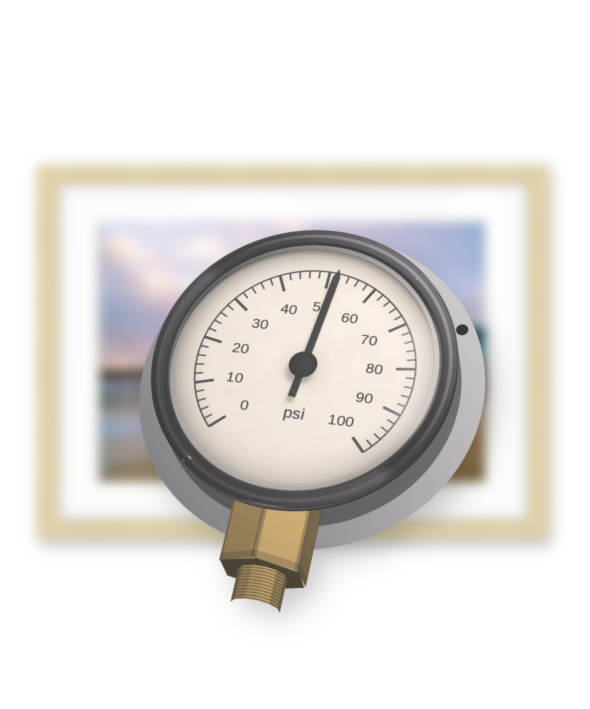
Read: {"value": 52, "unit": "psi"}
